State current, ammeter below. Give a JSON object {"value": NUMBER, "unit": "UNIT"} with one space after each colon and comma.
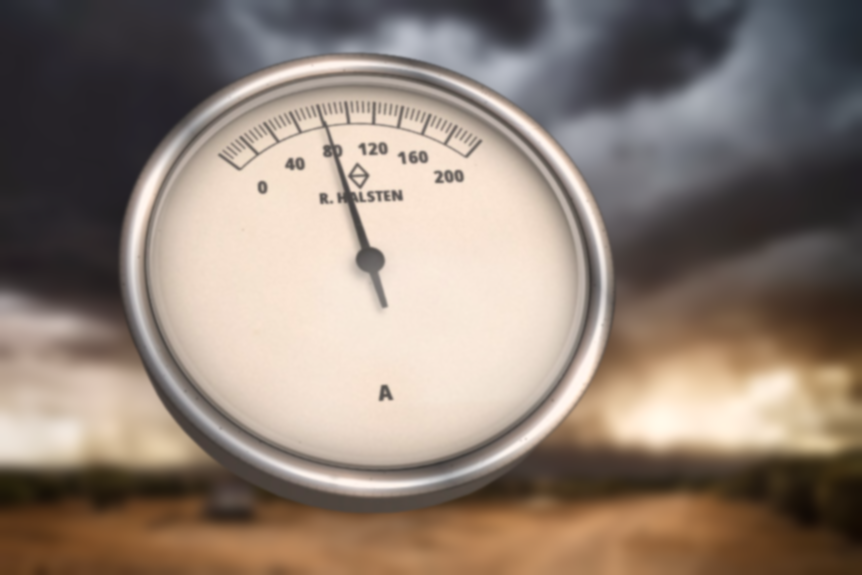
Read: {"value": 80, "unit": "A"}
